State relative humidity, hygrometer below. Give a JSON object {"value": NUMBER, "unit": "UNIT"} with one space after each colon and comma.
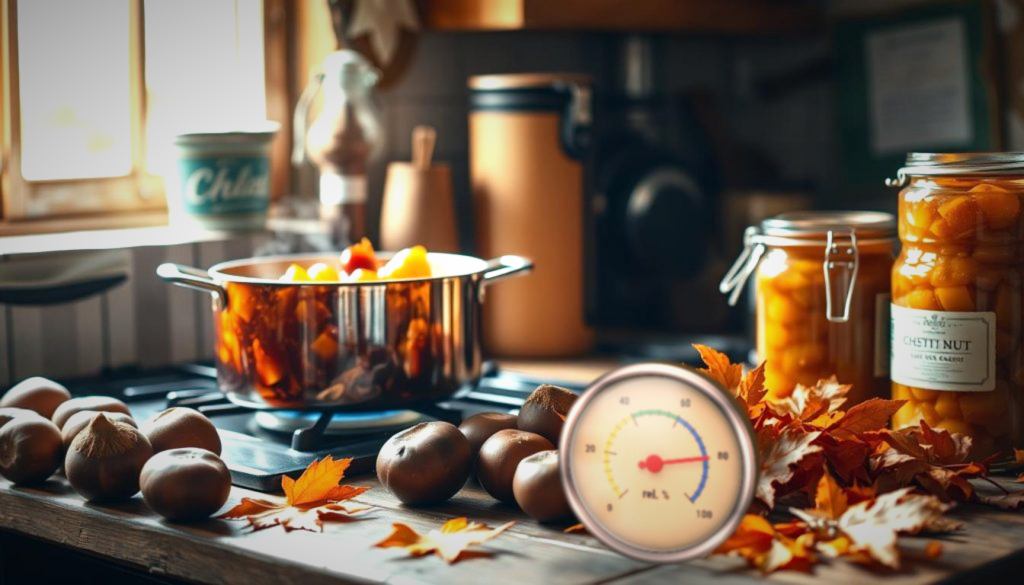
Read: {"value": 80, "unit": "%"}
